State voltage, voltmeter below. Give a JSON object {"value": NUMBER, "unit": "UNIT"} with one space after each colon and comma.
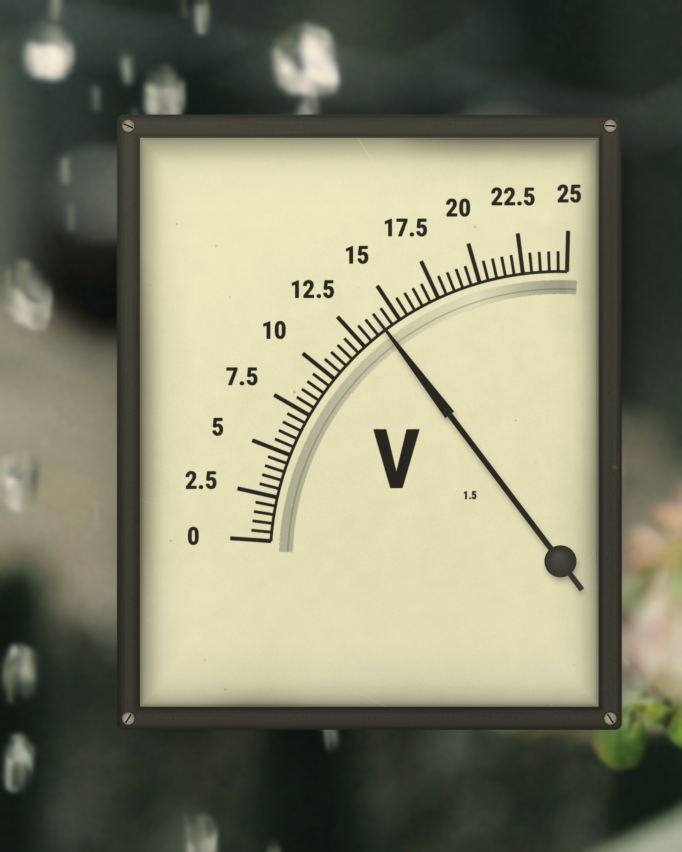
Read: {"value": 14, "unit": "V"}
